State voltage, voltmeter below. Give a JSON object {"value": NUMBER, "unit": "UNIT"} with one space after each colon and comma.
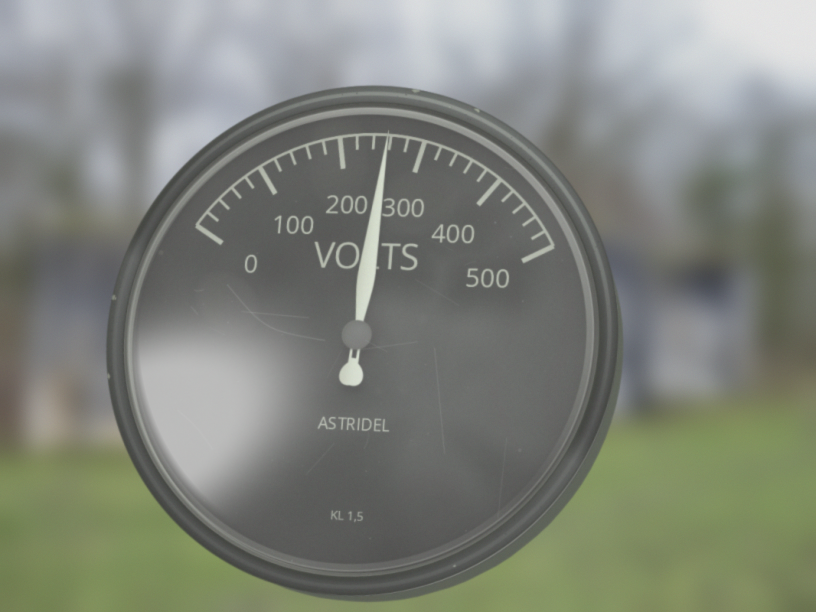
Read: {"value": 260, "unit": "V"}
